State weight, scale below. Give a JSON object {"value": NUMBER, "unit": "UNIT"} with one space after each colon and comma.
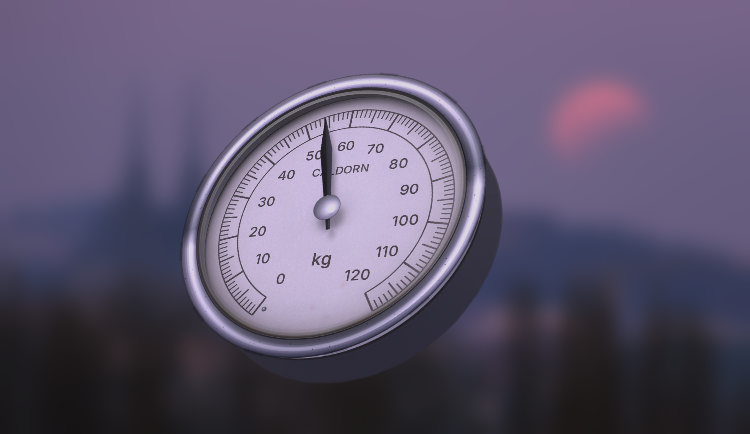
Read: {"value": 55, "unit": "kg"}
